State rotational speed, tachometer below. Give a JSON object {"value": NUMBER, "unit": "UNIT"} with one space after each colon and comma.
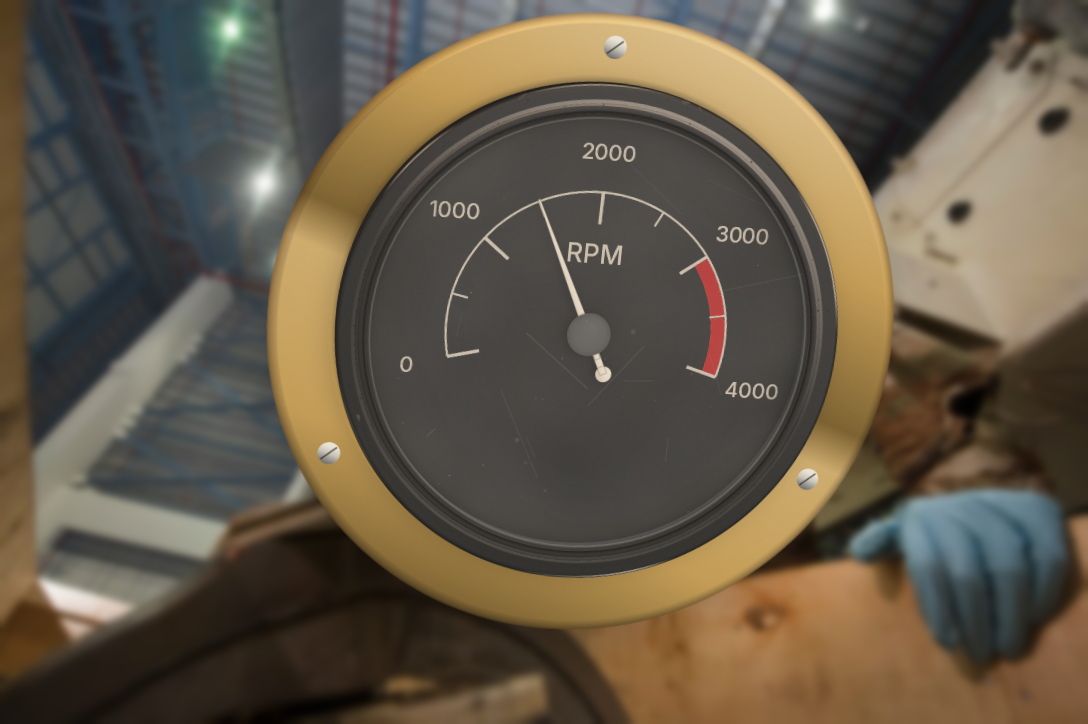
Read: {"value": 1500, "unit": "rpm"}
